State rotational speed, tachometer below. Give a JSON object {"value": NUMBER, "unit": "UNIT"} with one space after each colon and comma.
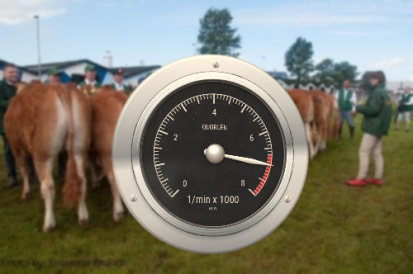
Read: {"value": 7000, "unit": "rpm"}
